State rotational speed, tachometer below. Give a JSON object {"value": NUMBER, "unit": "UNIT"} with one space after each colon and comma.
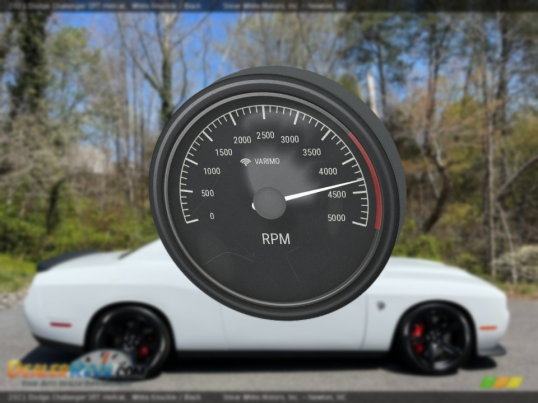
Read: {"value": 4300, "unit": "rpm"}
